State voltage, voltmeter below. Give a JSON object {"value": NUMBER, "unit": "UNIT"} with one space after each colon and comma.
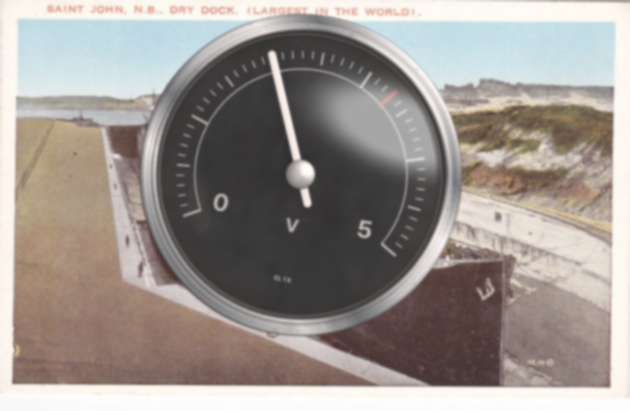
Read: {"value": 2, "unit": "V"}
